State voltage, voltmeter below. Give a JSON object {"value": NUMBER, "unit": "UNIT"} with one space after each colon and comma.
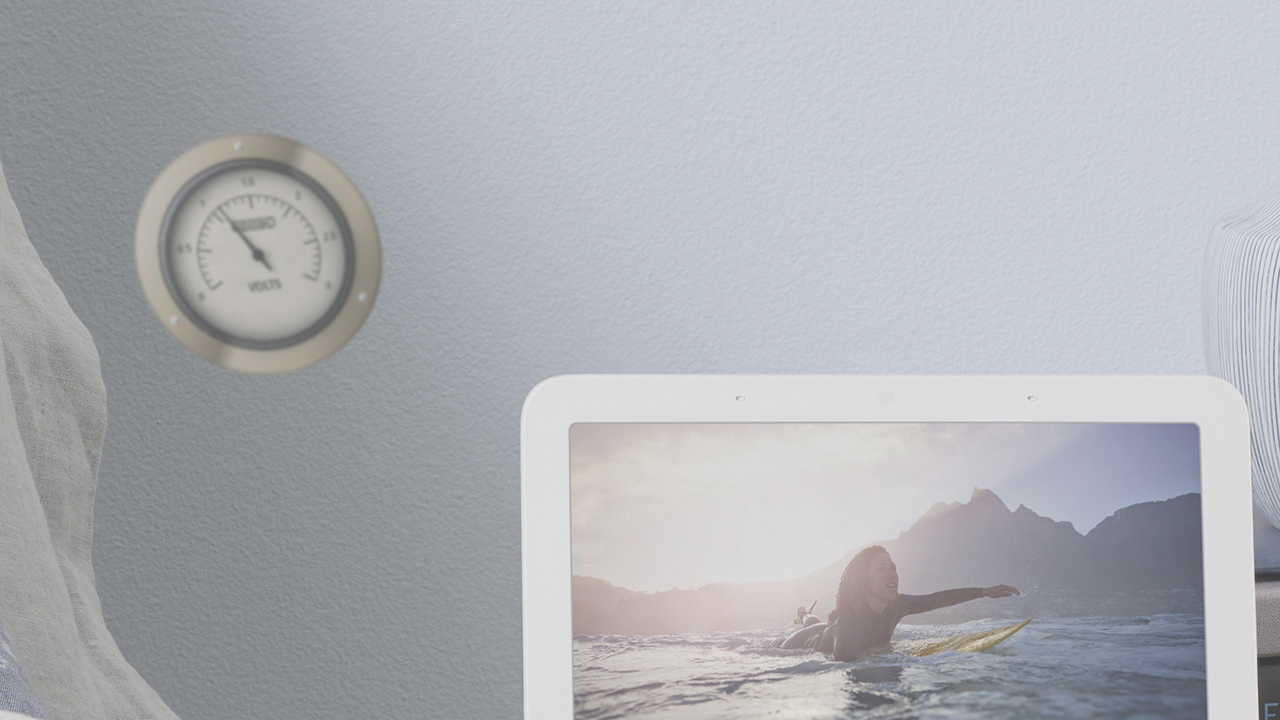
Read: {"value": 1.1, "unit": "V"}
